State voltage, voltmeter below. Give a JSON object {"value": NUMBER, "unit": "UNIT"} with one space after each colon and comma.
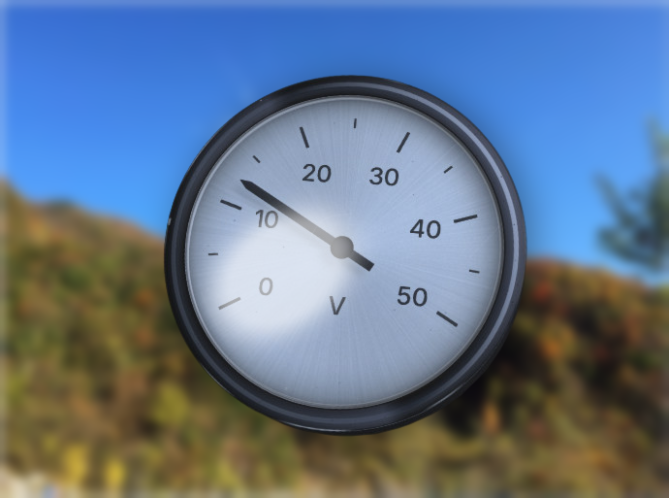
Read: {"value": 12.5, "unit": "V"}
